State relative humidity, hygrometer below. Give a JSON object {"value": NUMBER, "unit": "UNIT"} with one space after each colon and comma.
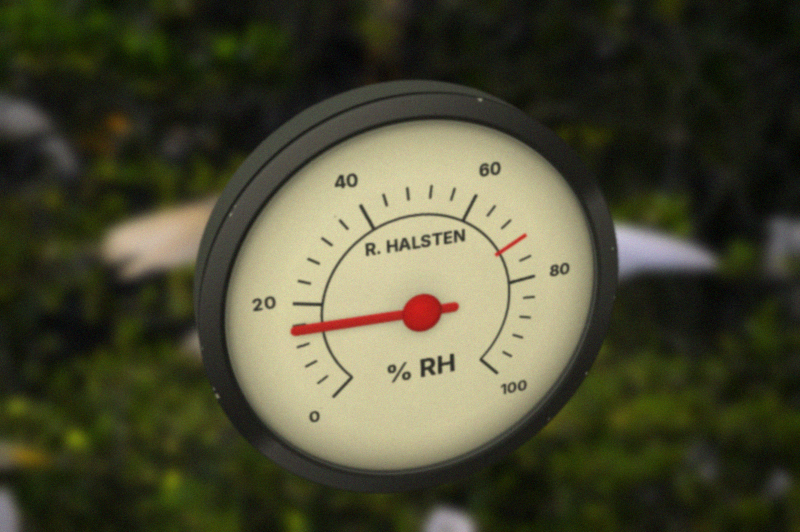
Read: {"value": 16, "unit": "%"}
